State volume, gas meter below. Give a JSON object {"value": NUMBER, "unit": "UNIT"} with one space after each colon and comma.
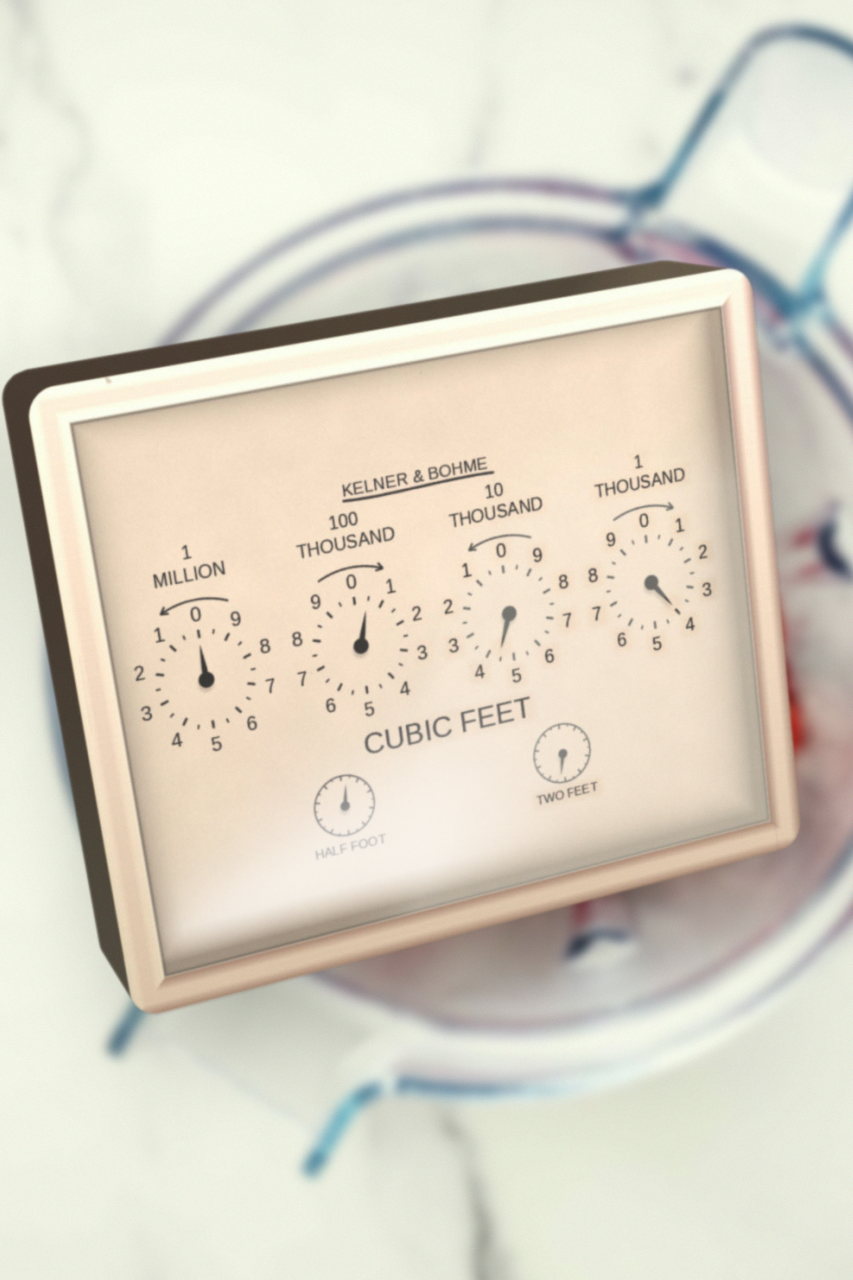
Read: {"value": 4400, "unit": "ft³"}
